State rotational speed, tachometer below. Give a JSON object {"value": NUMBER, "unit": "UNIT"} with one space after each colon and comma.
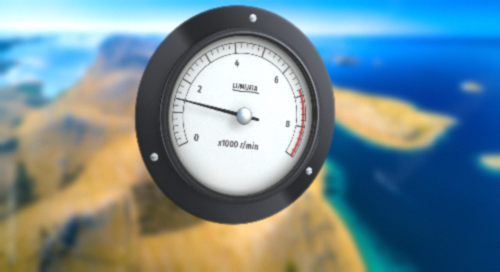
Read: {"value": 1400, "unit": "rpm"}
